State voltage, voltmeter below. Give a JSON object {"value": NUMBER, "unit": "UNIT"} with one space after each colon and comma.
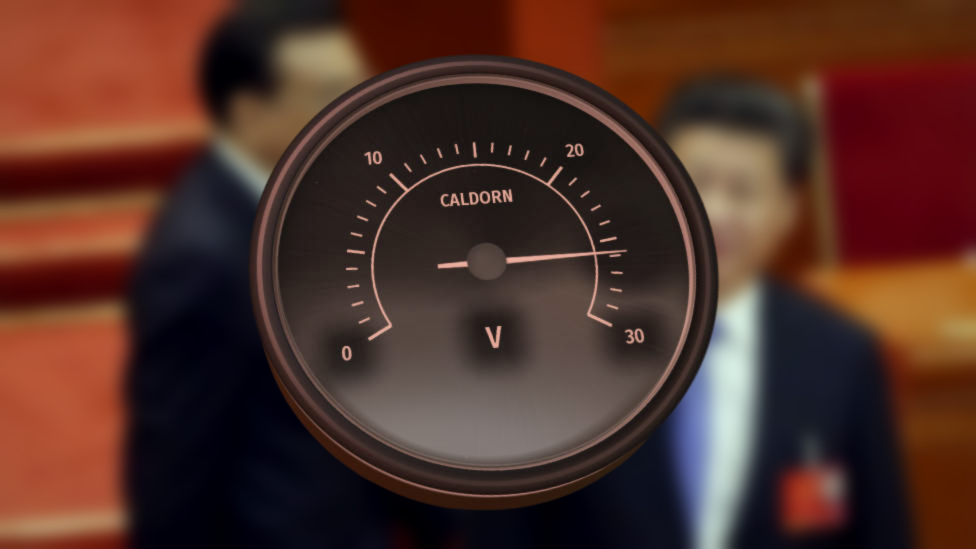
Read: {"value": 26, "unit": "V"}
